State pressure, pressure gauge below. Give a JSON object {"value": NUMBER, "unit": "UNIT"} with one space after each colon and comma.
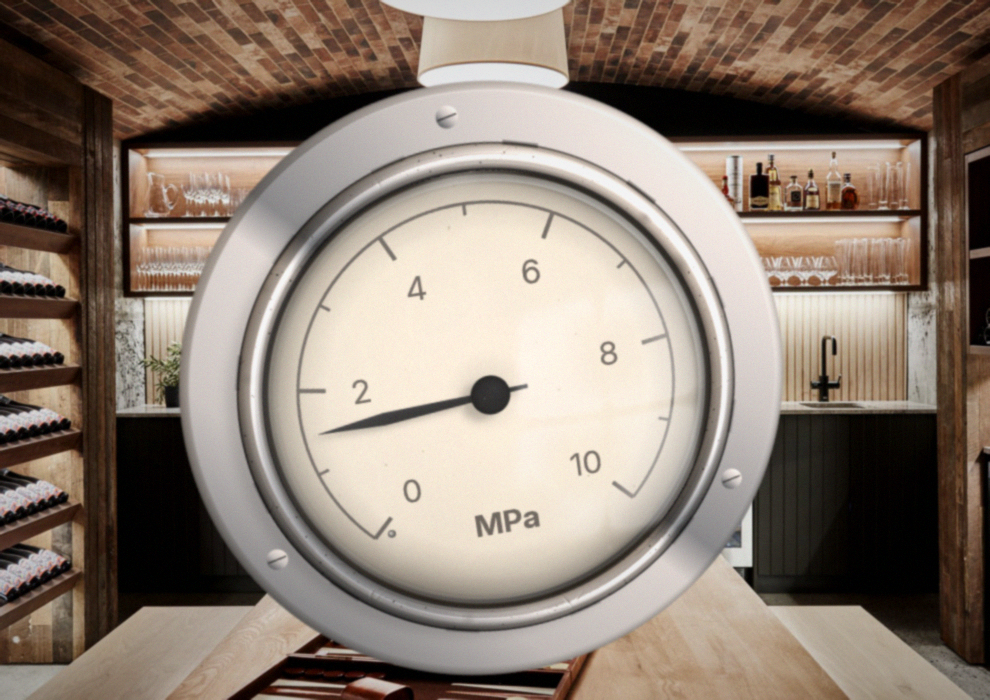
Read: {"value": 1.5, "unit": "MPa"}
